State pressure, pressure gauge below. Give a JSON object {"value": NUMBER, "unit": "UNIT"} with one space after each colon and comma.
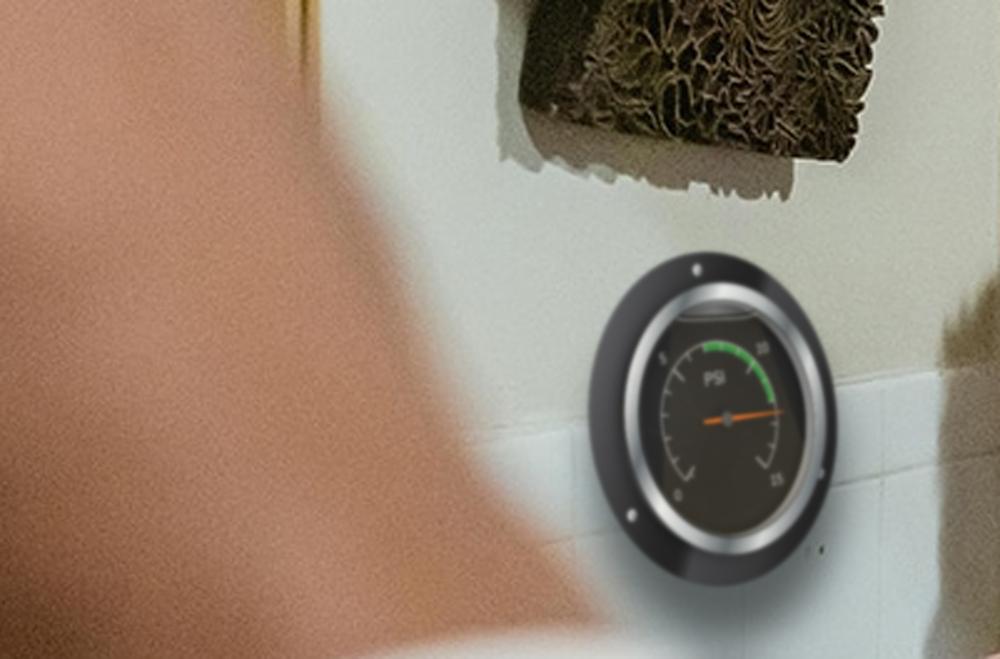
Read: {"value": 12.5, "unit": "psi"}
